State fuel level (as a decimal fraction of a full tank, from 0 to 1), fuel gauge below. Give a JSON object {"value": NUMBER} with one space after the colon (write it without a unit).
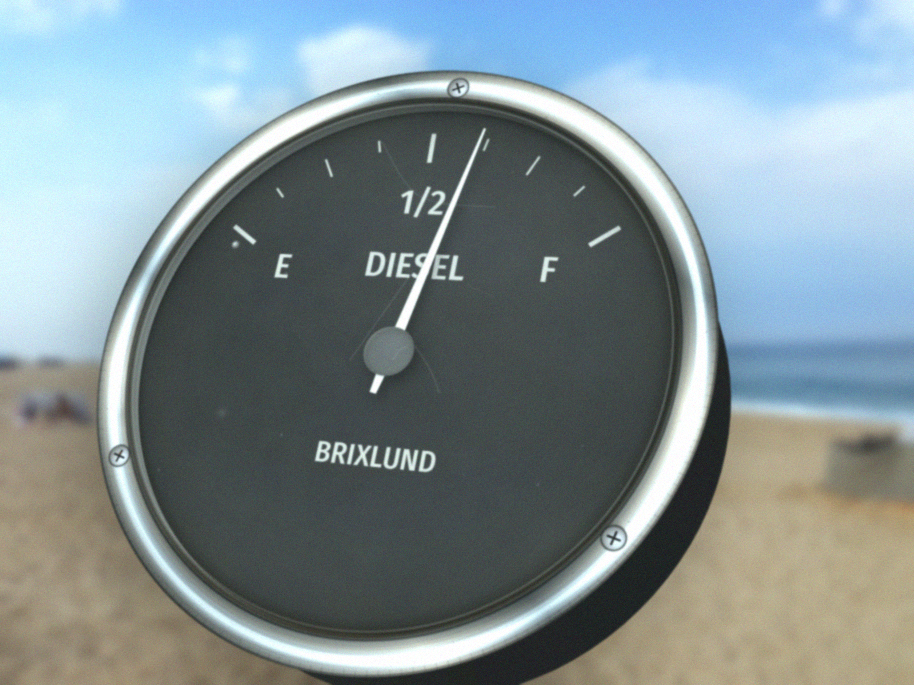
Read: {"value": 0.625}
